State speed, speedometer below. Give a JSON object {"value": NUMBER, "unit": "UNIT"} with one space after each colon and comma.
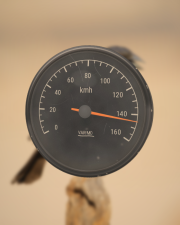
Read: {"value": 145, "unit": "km/h"}
